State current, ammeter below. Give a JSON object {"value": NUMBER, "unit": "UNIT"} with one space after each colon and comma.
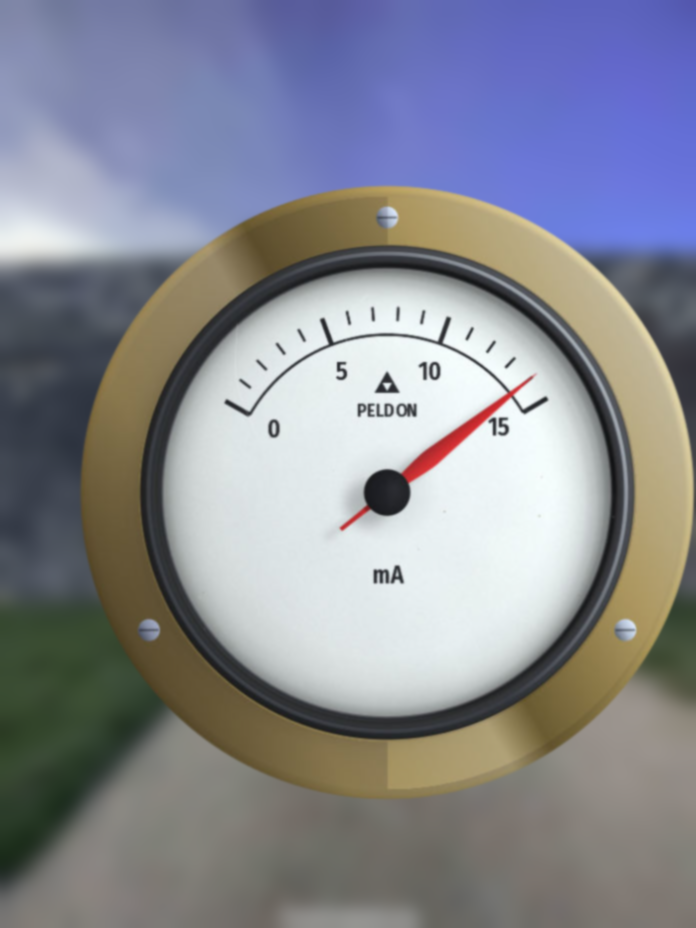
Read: {"value": 14, "unit": "mA"}
